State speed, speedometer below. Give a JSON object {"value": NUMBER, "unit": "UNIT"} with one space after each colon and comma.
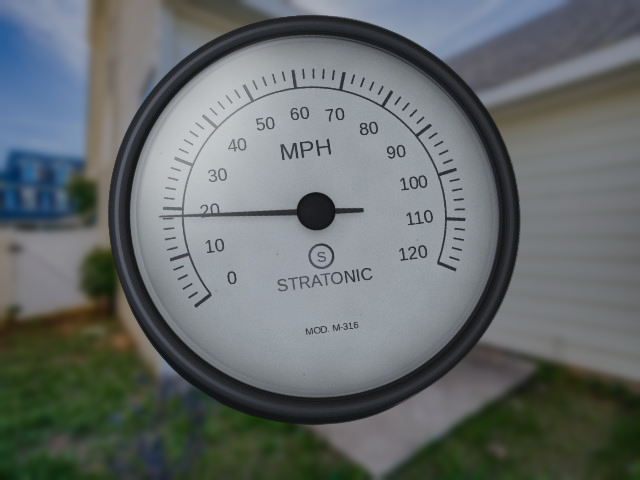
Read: {"value": 18, "unit": "mph"}
